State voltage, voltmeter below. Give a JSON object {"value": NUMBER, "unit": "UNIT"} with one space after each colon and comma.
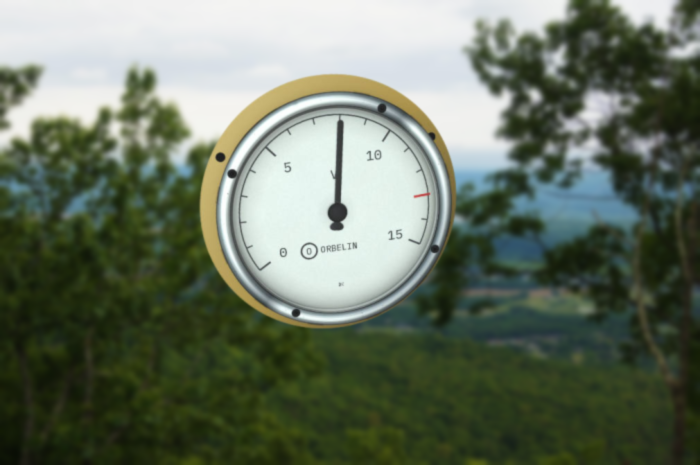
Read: {"value": 8, "unit": "V"}
